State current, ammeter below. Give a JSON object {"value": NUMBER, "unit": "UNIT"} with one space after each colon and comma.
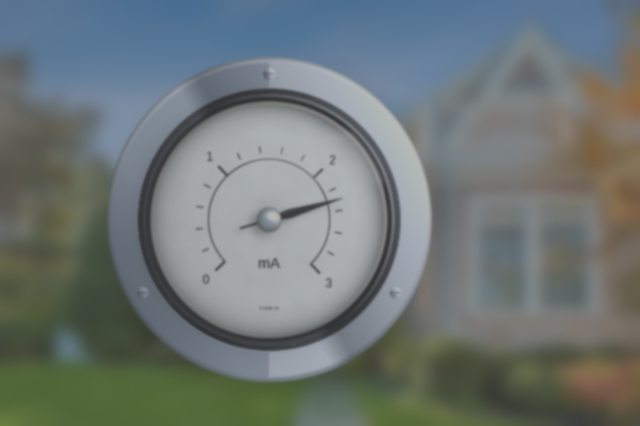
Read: {"value": 2.3, "unit": "mA"}
